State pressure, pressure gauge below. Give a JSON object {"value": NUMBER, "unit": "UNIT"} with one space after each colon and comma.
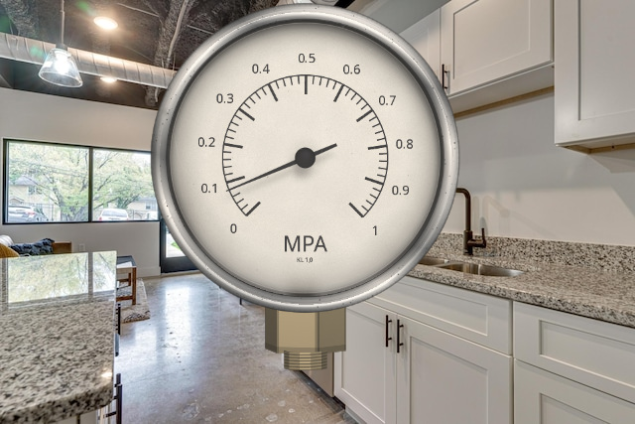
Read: {"value": 0.08, "unit": "MPa"}
